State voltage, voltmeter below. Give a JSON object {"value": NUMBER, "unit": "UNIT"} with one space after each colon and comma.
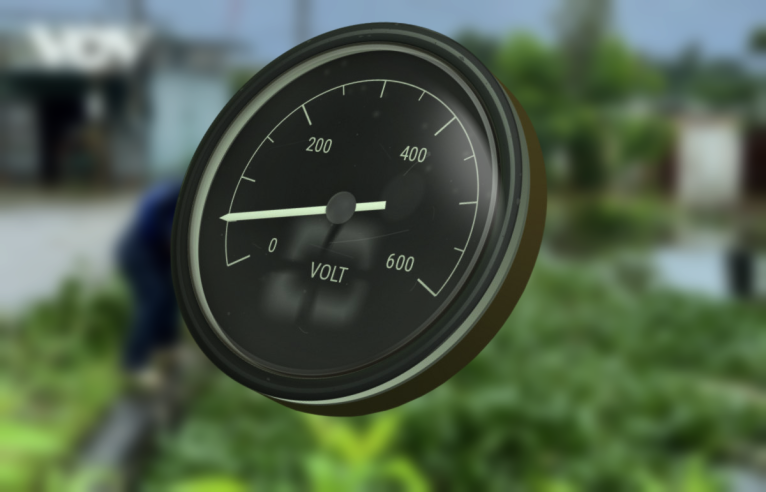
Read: {"value": 50, "unit": "V"}
